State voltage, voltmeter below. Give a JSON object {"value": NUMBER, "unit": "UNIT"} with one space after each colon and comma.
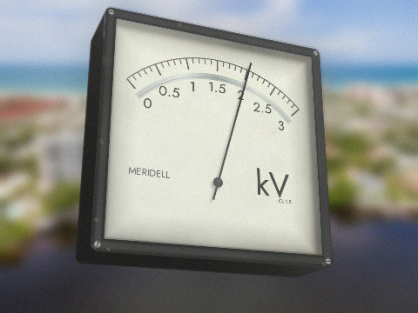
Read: {"value": 2, "unit": "kV"}
